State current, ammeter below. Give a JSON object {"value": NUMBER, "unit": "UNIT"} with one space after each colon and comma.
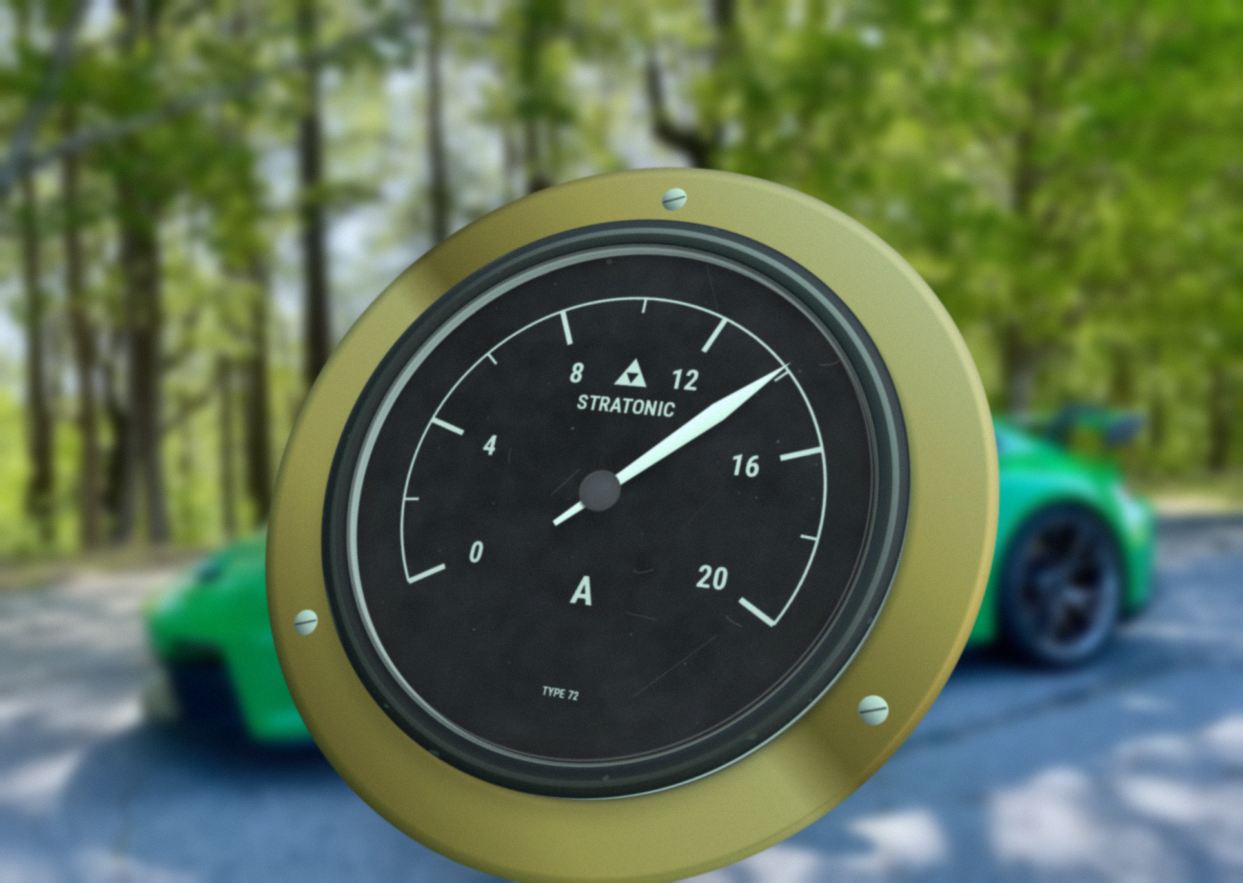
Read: {"value": 14, "unit": "A"}
